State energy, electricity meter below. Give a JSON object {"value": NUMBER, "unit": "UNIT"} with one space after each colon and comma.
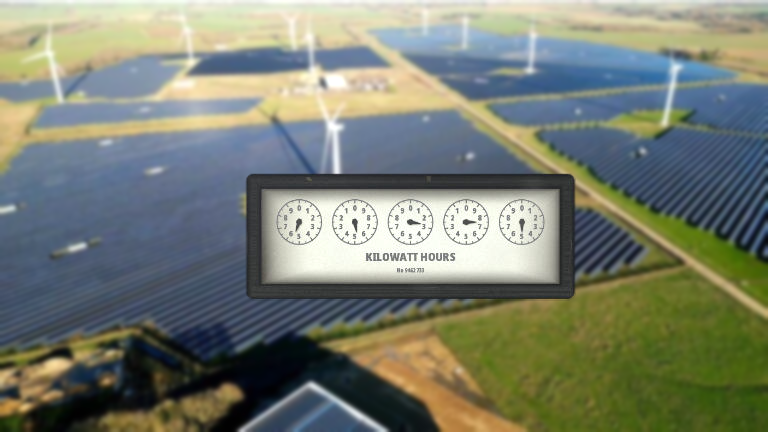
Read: {"value": 55275, "unit": "kWh"}
